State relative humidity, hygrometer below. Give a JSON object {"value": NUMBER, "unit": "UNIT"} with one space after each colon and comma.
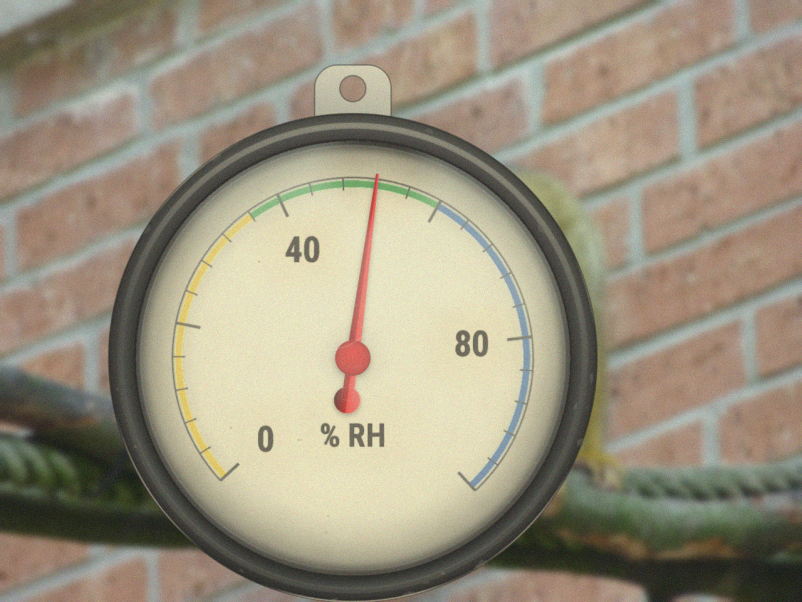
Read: {"value": 52, "unit": "%"}
